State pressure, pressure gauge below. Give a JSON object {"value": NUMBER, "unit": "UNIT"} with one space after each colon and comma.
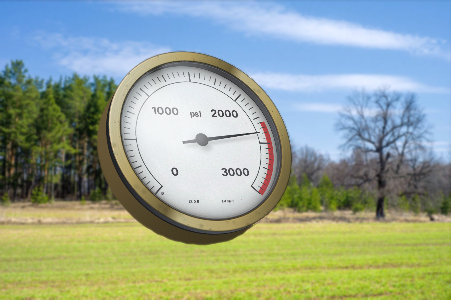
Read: {"value": 2400, "unit": "psi"}
